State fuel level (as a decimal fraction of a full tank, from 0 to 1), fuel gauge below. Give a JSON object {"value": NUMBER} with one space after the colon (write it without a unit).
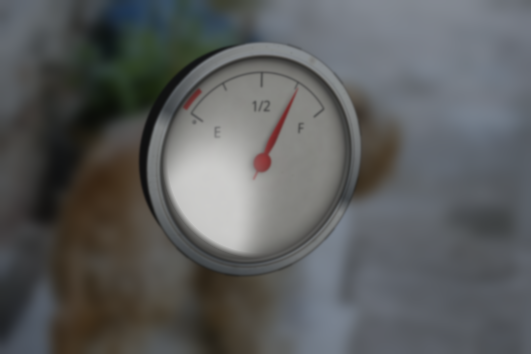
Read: {"value": 0.75}
